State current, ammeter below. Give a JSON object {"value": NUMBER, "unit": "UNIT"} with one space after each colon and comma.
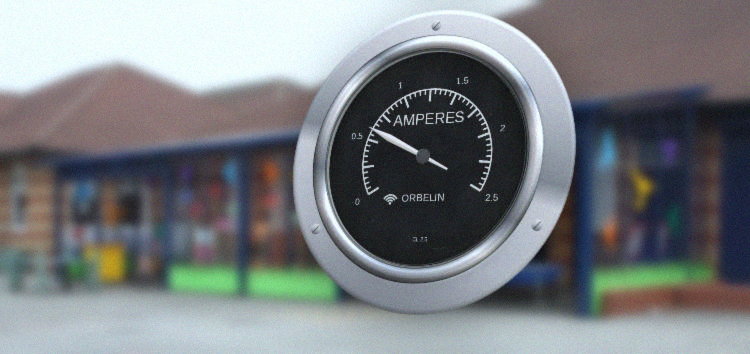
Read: {"value": 0.6, "unit": "A"}
